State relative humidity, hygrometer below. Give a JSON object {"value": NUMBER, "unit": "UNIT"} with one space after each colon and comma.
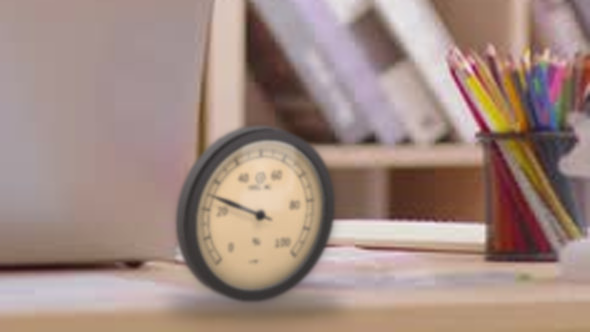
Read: {"value": 25, "unit": "%"}
